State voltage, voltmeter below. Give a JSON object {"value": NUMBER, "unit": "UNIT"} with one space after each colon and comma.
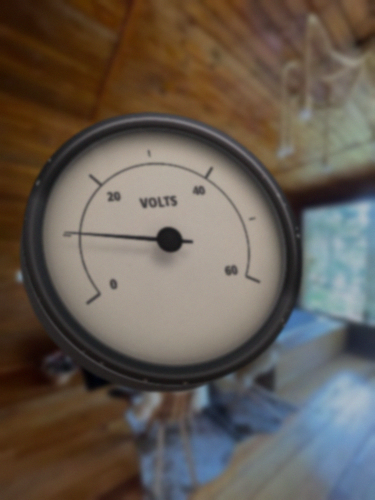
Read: {"value": 10, "unit": "V"}
